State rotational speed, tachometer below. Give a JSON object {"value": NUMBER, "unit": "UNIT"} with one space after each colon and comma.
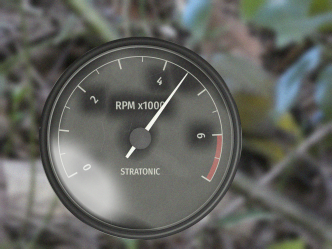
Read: {"value": 4500, "unit": "rpm"}
